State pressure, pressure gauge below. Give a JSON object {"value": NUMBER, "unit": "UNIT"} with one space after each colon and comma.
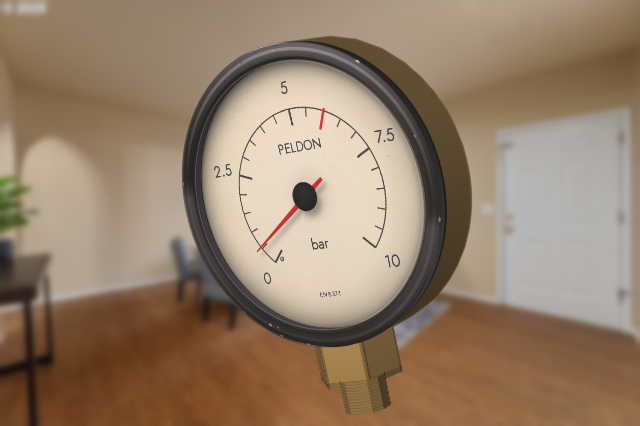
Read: {"value": 0.5, "unit": "bar"}
